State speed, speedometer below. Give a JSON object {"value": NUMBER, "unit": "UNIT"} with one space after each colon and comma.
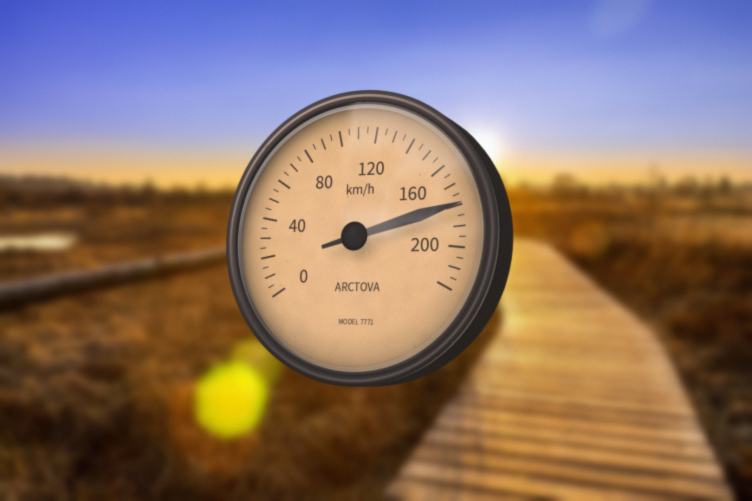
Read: {"value": 180, "unit": "km/h"}
